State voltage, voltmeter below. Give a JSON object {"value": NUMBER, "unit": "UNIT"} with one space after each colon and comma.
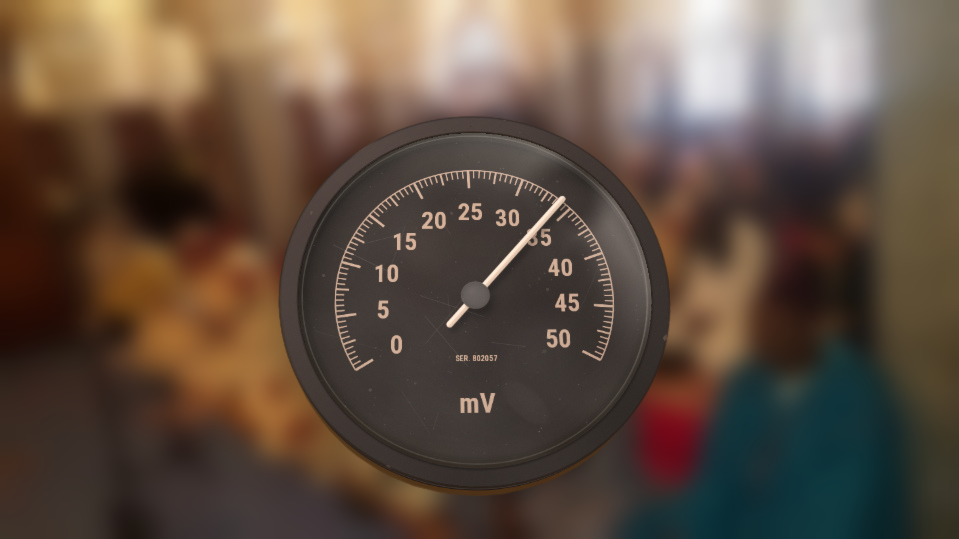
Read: {"value": 34, "unit": "mV"}
